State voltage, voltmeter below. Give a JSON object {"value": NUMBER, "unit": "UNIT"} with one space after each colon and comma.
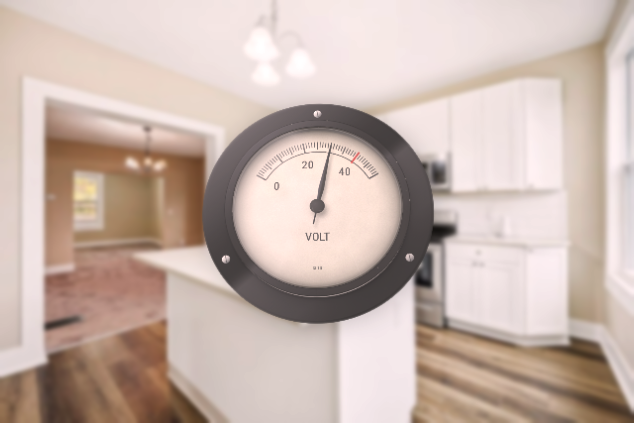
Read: {"value": 30, "unit": "V"}
